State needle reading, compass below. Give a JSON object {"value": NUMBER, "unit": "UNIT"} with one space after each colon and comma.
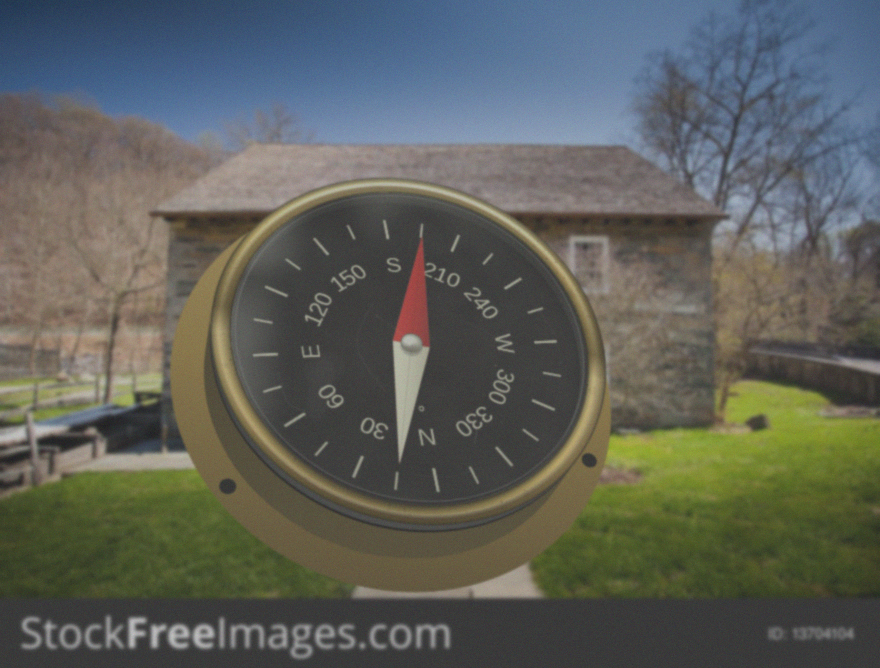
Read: {"value": 195, "unit": "°"}
